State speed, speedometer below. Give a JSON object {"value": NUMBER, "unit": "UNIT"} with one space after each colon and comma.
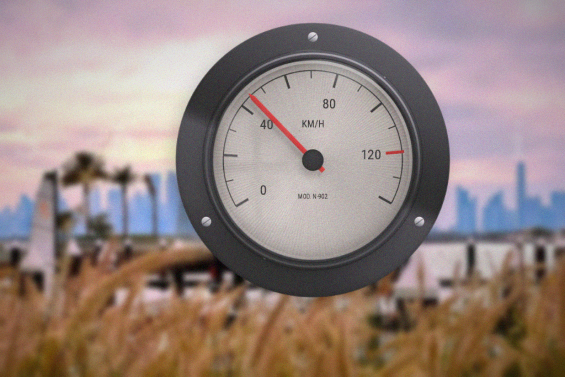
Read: {"value": 45, "unit": "km/h"}
